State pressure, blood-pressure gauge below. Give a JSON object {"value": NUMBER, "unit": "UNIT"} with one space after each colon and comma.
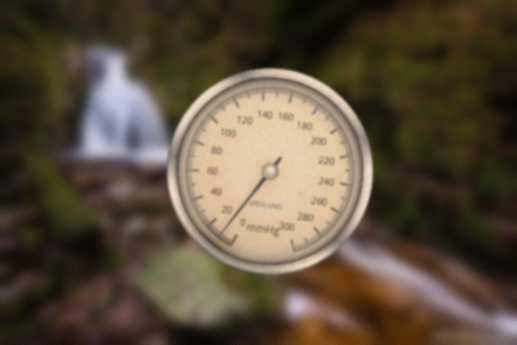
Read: {"value": 10, "unit": "mmHg"}
